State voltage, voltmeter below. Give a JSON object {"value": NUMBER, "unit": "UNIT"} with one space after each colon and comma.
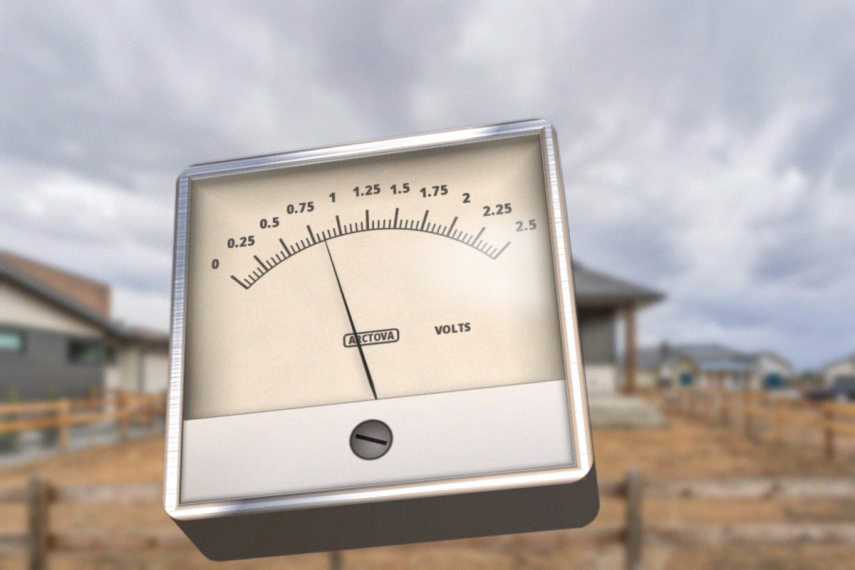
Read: {"value": 0.85, "unit": "V"}
